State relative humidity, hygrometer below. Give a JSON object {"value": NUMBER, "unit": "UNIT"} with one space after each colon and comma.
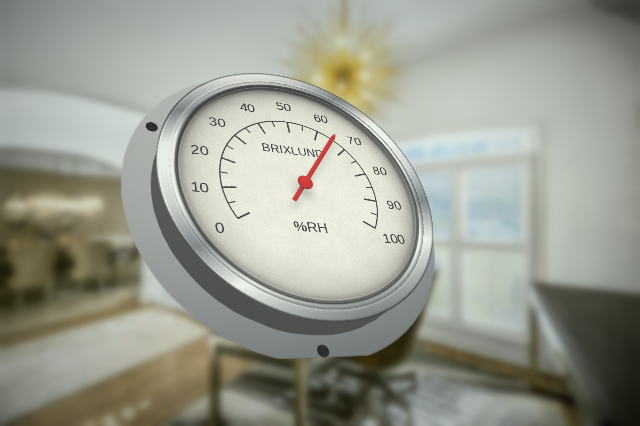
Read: {"value": 65, "unit": "%"}
